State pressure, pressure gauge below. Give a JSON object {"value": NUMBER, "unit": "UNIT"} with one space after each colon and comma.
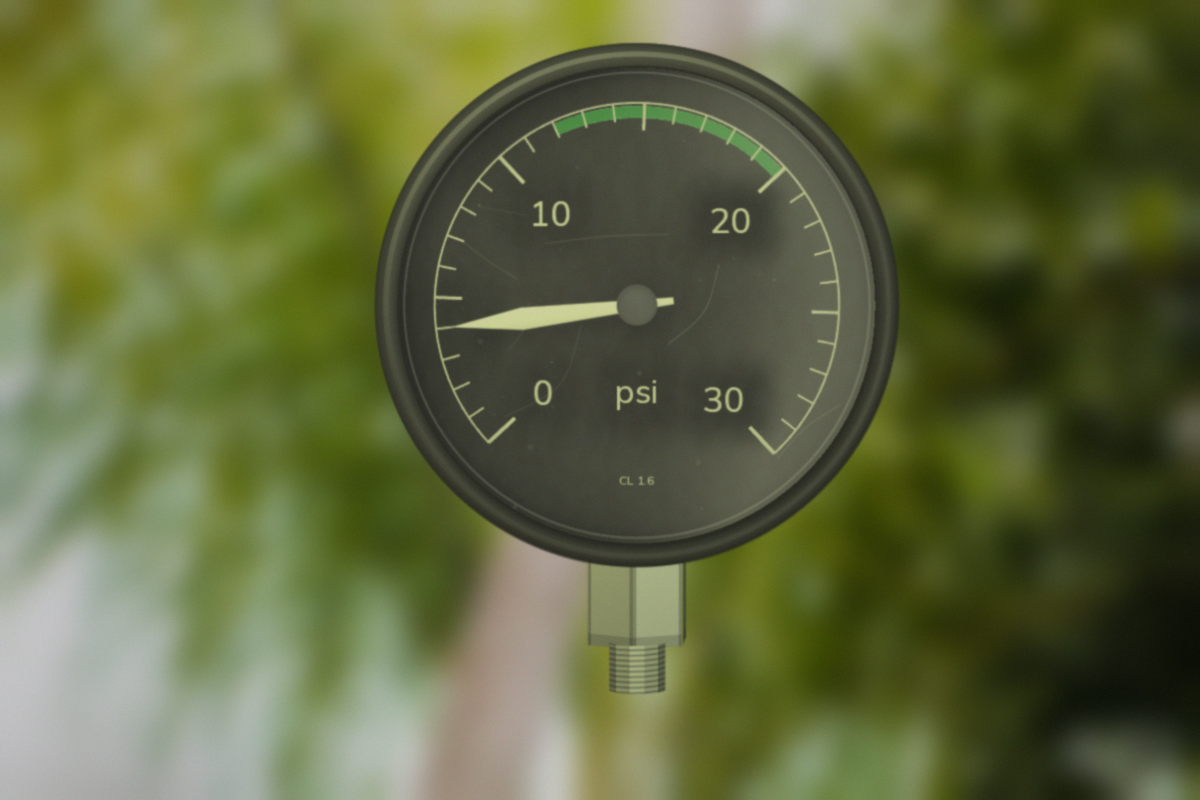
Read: {"value": 4, "unit": "psi"}
